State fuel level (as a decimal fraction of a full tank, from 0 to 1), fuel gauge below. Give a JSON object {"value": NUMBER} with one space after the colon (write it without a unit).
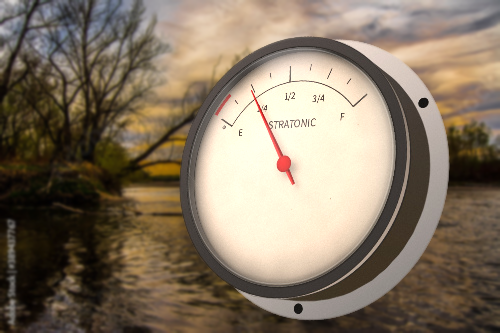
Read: {"value": 0.25}
